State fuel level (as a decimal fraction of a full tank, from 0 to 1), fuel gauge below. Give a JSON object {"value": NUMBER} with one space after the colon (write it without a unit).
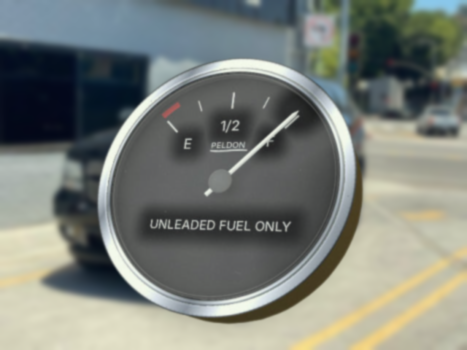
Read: {"value": 1}
